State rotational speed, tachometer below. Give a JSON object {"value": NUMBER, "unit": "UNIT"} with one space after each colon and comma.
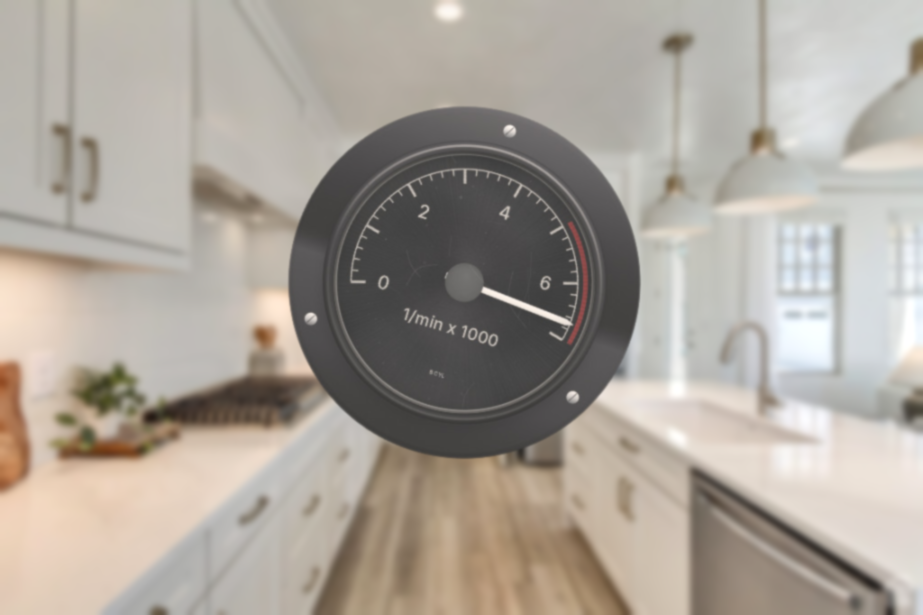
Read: {"value": 6700, "unit": "rpm"}
